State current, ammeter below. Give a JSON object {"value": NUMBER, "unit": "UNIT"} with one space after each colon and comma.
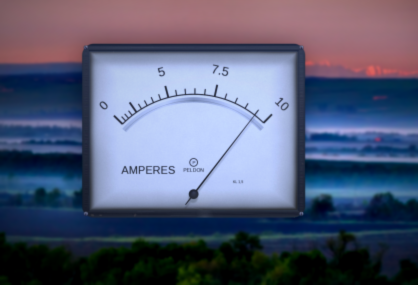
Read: {"value": 9.5, "unit": "A"}
